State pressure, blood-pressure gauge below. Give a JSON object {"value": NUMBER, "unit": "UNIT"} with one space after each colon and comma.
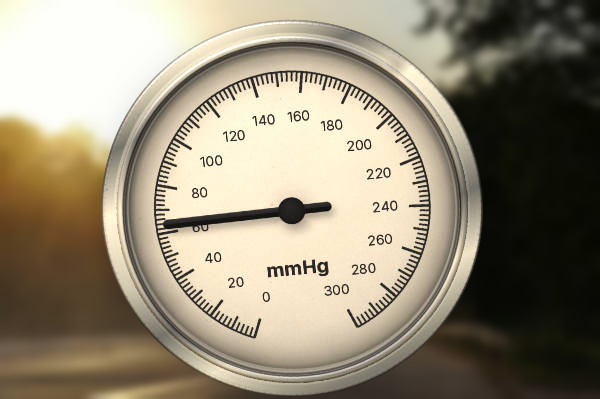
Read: {"value": 64, "unit": "mmHg"}
